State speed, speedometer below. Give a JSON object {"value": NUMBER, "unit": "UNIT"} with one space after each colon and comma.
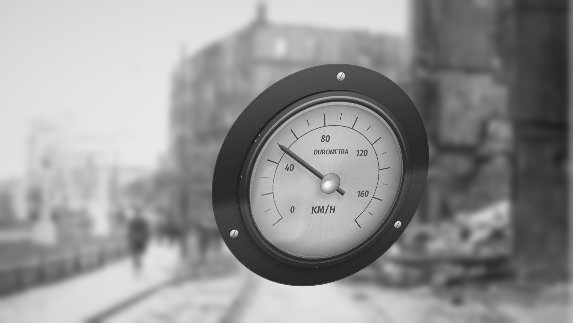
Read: {"value": 50, "unit": "km/h"}
